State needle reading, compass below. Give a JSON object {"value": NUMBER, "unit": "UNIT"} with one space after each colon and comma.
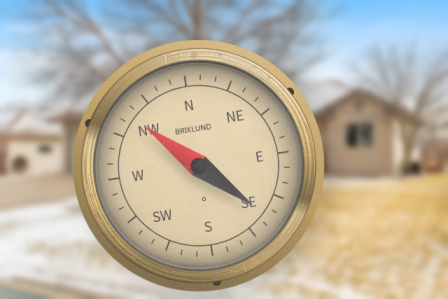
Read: {"value": 315, "unit": "°"}
